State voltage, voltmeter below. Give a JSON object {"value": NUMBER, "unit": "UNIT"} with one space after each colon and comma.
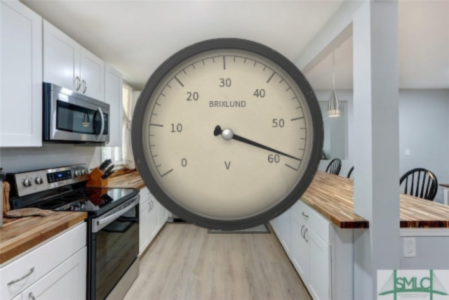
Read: {"value": 58, "unit": "V"}
